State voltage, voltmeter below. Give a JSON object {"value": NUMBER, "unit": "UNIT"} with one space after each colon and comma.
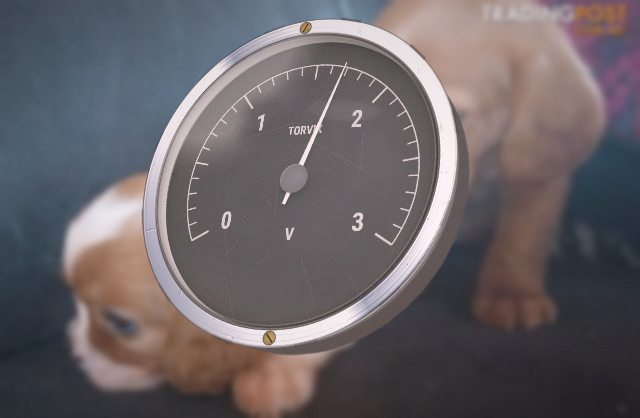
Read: {"value": 1.7, "unit": "V"}
